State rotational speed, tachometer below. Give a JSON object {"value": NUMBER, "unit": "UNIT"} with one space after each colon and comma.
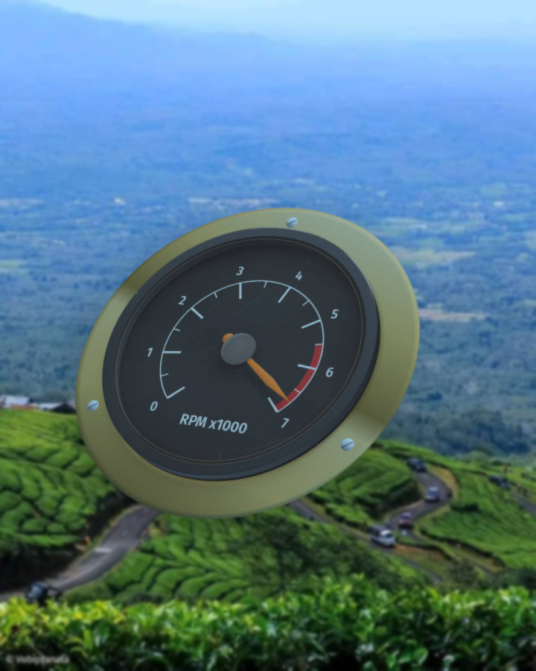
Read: {"value": 6750, "unit": "rpm"}
